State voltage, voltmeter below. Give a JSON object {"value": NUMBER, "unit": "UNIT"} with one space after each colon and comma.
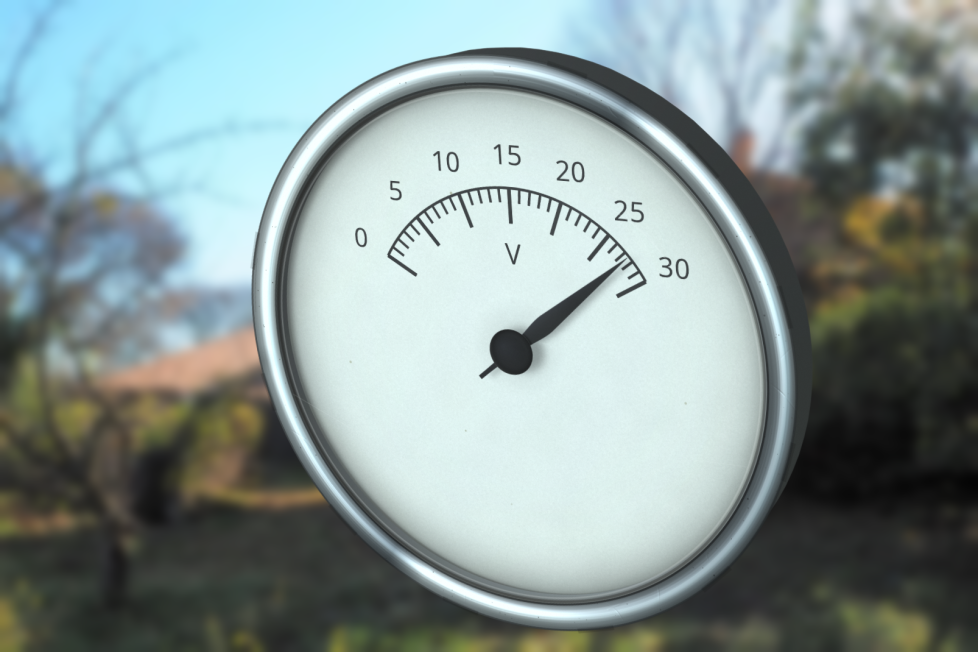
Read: {"value": 27.5, "unit": "V"}
